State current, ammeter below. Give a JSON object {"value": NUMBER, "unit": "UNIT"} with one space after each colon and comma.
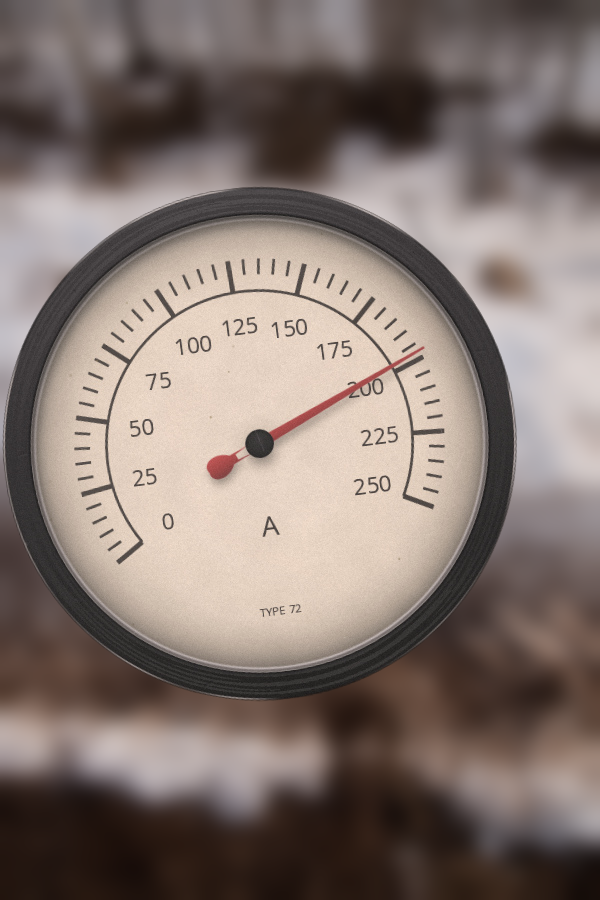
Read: {"value": 197.5, "unit": "A"}
